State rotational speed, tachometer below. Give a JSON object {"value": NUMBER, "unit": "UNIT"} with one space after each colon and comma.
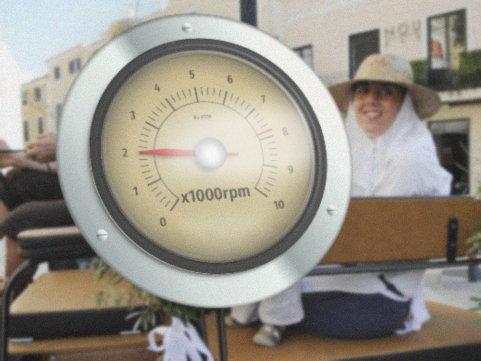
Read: {"value": 2000, "unit": "rpm"}
